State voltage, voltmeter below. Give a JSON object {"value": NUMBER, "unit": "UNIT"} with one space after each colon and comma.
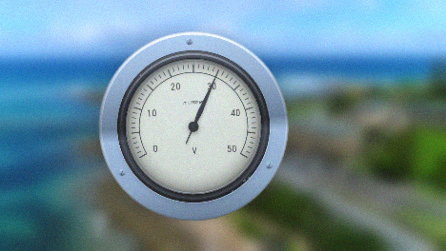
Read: {"value": 30, "unit": "V"}
